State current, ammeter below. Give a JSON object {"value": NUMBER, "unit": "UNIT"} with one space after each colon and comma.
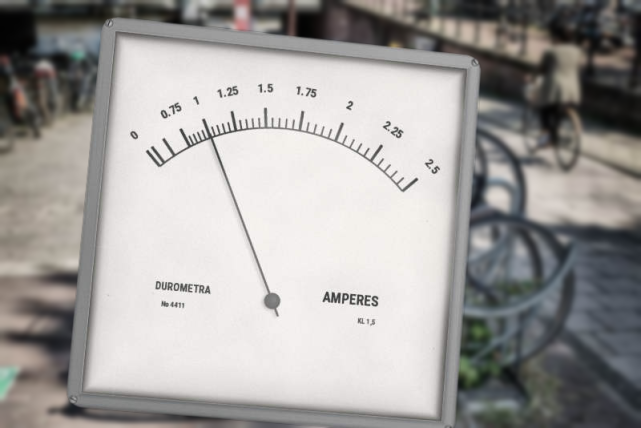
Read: {"value": 1, "unit": "A"}
